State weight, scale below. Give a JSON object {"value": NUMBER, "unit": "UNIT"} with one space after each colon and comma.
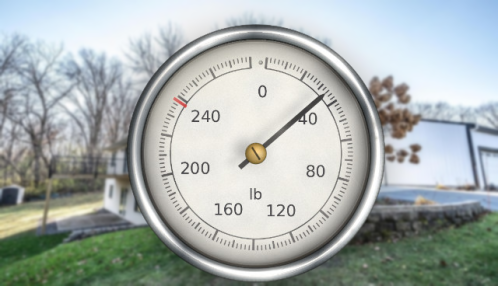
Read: {"value": 34, "unit": "lb"}
